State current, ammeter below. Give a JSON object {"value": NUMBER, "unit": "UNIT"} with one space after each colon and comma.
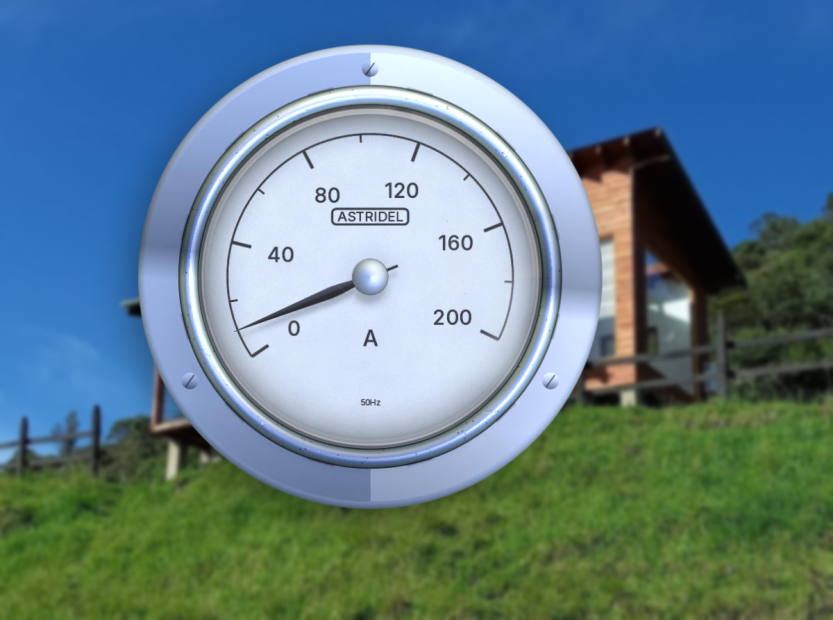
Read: {"value": 10, "unit": "A"}
